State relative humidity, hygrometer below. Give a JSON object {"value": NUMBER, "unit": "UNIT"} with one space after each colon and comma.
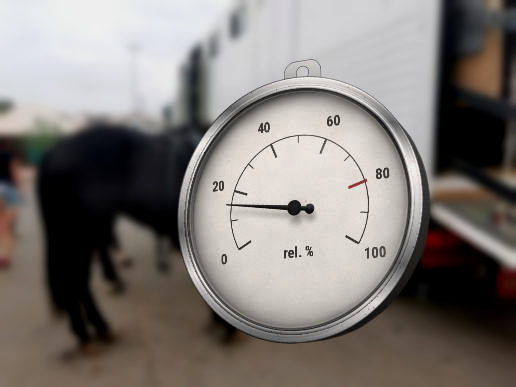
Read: {"value": 15, "unit": "%"}
